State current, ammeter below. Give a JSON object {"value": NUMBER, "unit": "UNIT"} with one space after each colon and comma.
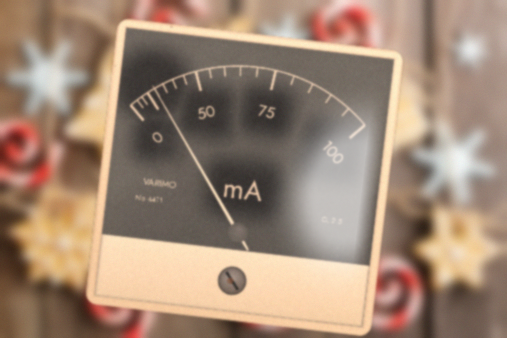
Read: {"value": 30, "unit": "mA"}
